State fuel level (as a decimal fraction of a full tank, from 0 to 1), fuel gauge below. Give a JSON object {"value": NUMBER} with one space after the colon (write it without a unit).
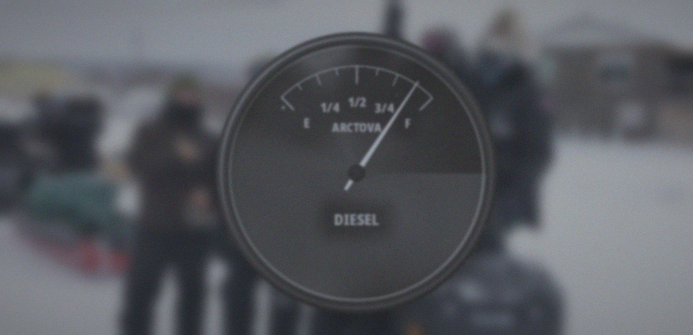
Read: {"value": 0.875}
